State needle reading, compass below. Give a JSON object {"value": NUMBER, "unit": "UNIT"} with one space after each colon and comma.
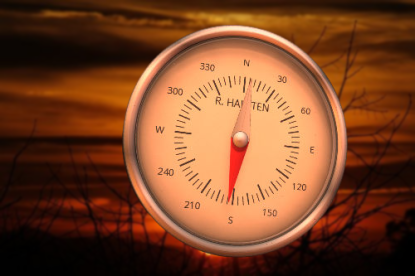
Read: {"value": 185, "unit": "°"}
